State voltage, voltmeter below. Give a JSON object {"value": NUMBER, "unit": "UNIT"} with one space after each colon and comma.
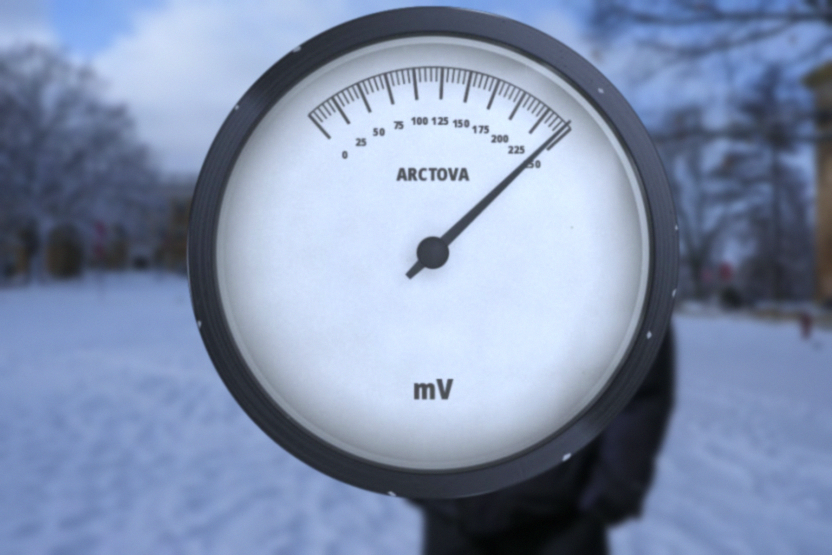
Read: {"value": 245, "unit": "mV"}
